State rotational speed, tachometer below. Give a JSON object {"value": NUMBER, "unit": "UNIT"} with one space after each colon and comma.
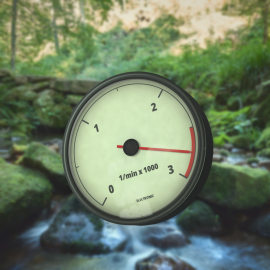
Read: {"value": 2750, "unit": "rpm"}
